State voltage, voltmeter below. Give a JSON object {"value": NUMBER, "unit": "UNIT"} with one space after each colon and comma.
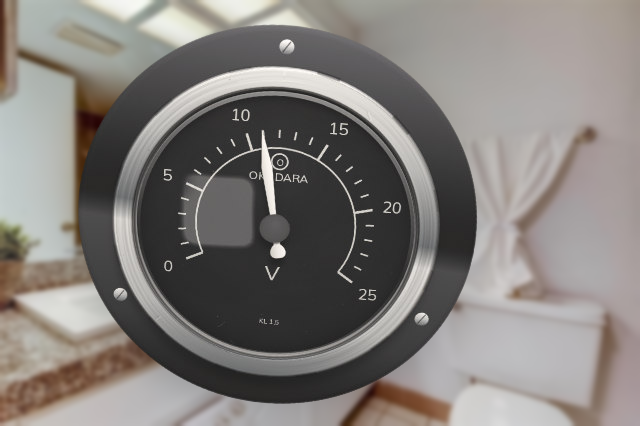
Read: {"value": 11, "unit": "V"}
